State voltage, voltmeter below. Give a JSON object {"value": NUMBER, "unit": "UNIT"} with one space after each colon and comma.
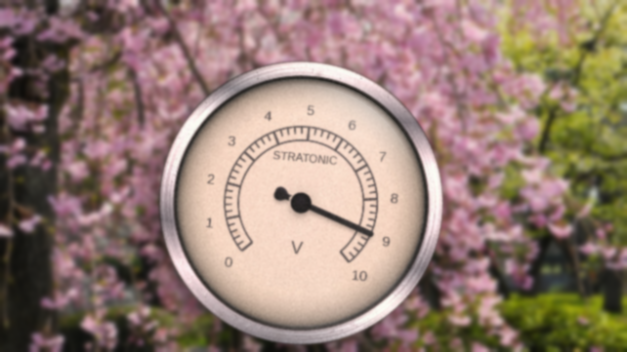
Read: {"value": 9, "unit": "V"}
